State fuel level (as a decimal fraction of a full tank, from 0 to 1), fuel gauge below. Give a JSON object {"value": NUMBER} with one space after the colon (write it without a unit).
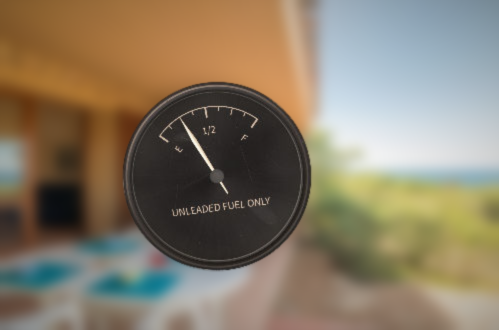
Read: {"value": 0.25}
